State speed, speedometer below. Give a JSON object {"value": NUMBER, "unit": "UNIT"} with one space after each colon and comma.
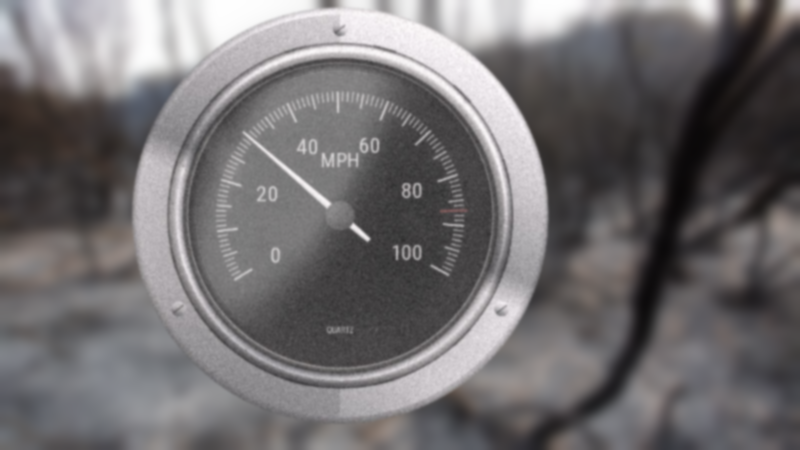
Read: {"value": 30, "unit": "mph"}
